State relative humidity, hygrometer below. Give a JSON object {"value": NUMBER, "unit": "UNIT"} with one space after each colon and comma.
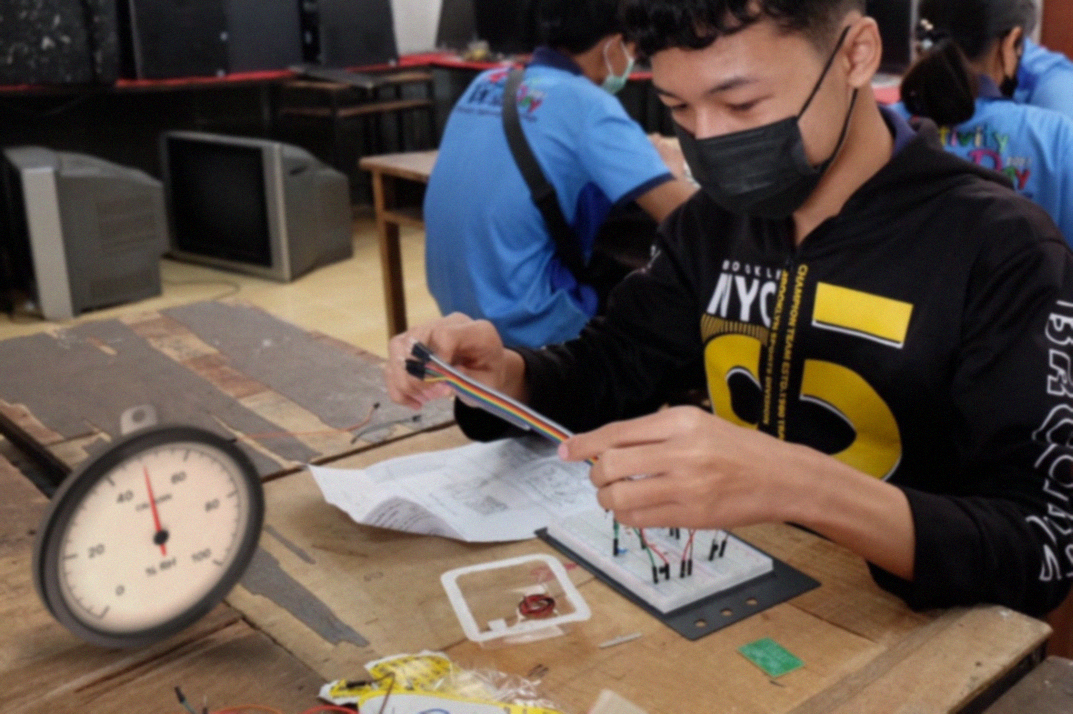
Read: {"value": 48, "unit": "%"}
